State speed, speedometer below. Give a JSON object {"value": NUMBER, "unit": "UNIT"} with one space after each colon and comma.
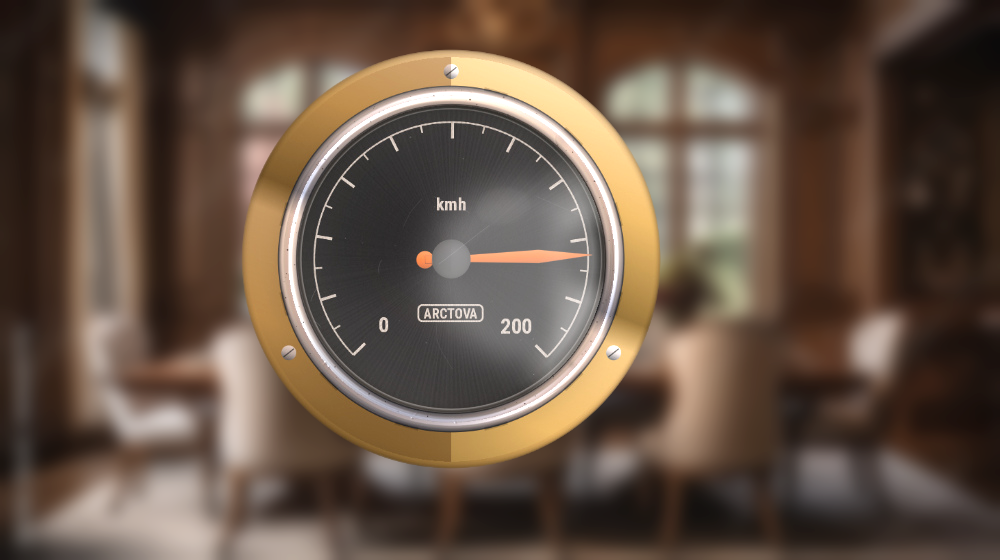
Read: {"value": 165, "unit": "km/h"}
